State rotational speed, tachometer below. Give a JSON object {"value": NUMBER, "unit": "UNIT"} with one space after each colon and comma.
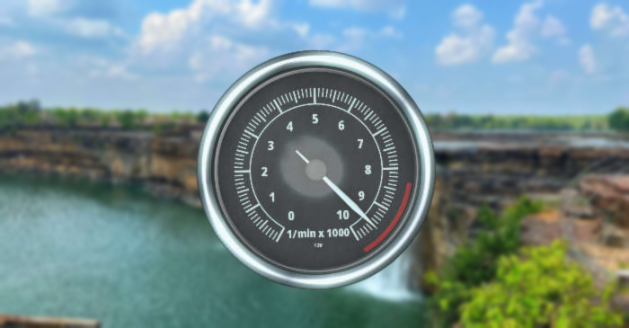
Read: {"value": 9500, "unit": "rpm"}
